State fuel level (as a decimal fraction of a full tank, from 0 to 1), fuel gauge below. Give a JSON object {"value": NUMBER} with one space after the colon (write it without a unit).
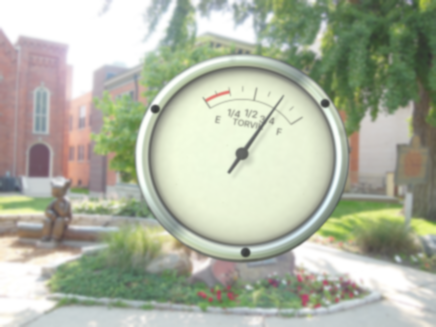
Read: {"value": 0.75}
